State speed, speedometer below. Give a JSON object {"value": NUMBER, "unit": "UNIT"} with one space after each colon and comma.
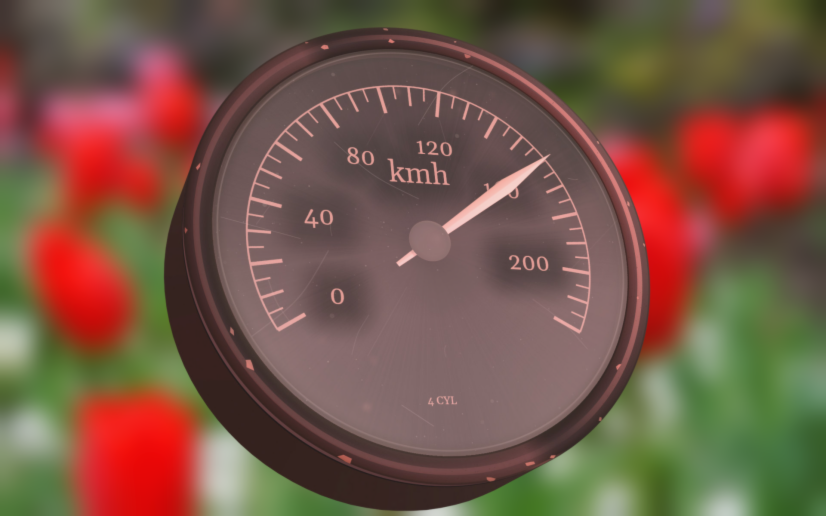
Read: {"value": 160, "unit": "km/h"}
